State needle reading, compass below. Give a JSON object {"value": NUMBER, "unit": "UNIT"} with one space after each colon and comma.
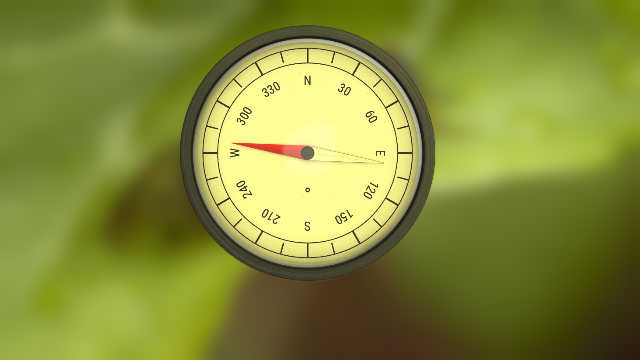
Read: {"value": 277.5, "unit": "°"}
